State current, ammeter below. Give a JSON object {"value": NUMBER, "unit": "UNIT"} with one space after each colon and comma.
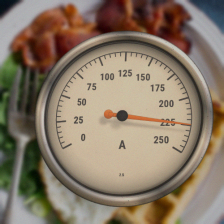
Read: {"value": 225, "unit": "A"}
